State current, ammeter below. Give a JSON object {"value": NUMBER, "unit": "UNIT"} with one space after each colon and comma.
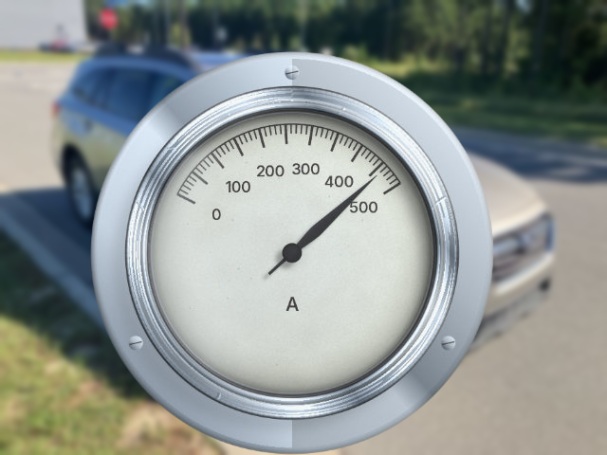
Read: {"value": 460, "unit": "A"}
